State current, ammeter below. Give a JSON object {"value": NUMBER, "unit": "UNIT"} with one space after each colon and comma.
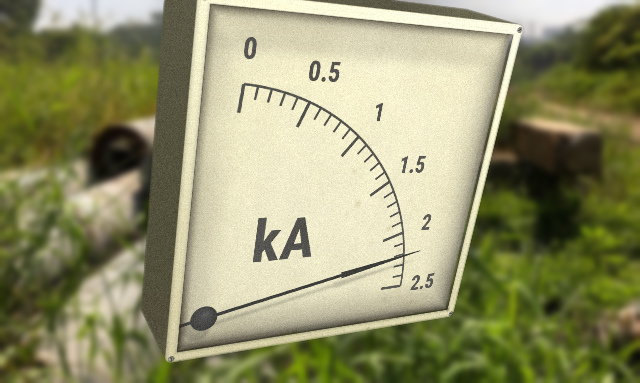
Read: {"value": 2.2, "unit": "kA"}
